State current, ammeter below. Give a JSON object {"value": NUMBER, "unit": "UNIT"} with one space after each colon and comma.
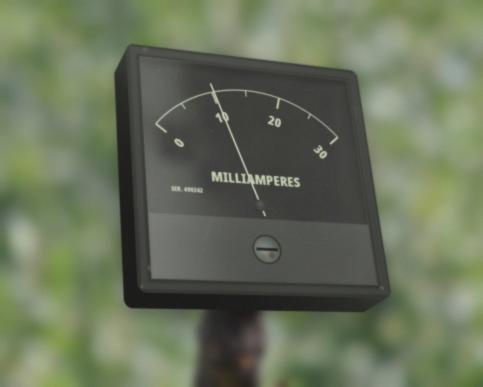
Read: {"value": 10, "unit": "mA"}
